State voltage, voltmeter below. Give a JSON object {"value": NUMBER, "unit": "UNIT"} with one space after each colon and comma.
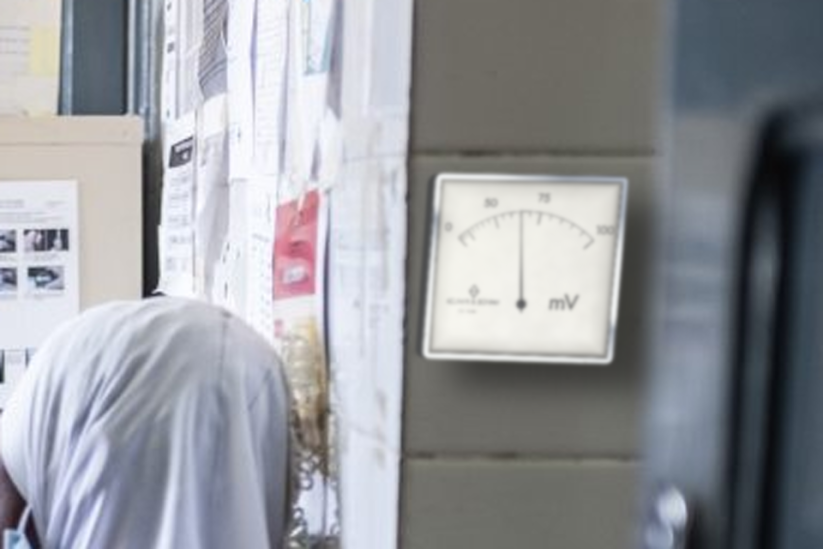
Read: {"value": 65, "unit": "mV"}
